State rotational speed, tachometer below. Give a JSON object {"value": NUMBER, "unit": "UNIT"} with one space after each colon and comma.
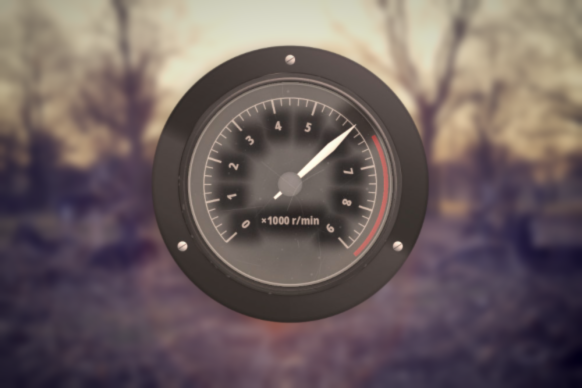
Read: {"value": 6000, "unit": "rpm"}
